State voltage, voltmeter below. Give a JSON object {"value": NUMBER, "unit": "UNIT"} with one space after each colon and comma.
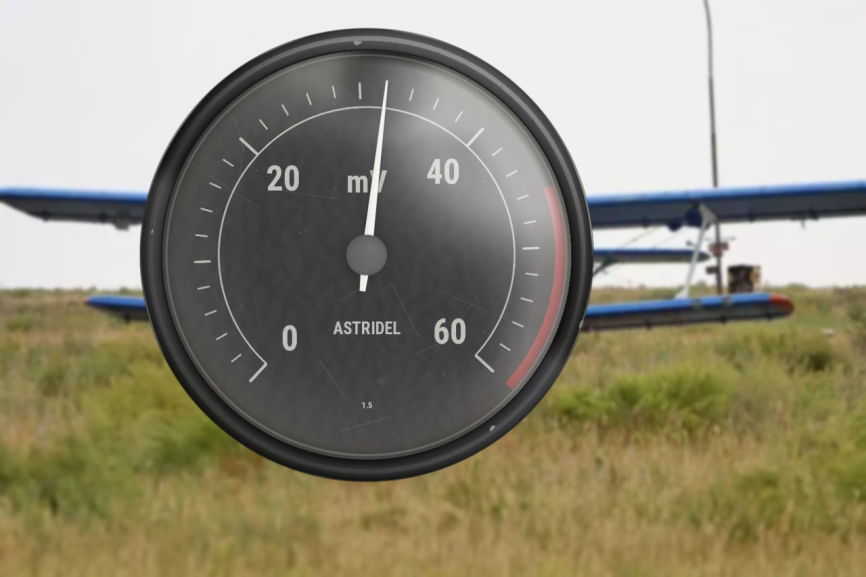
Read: {"value": 32, "unit": "mV"}
